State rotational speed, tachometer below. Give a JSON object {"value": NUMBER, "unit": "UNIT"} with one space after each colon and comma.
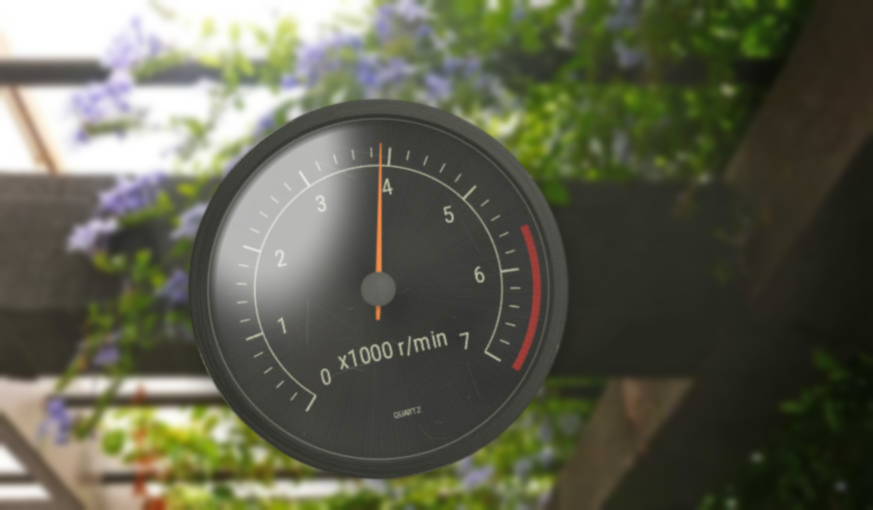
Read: {"value": 3900, "unit": "rpm"}
